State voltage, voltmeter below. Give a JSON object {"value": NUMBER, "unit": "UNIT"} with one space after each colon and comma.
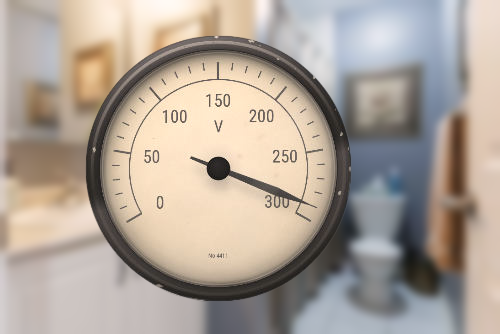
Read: {"value": 290, "unit": "V"}
